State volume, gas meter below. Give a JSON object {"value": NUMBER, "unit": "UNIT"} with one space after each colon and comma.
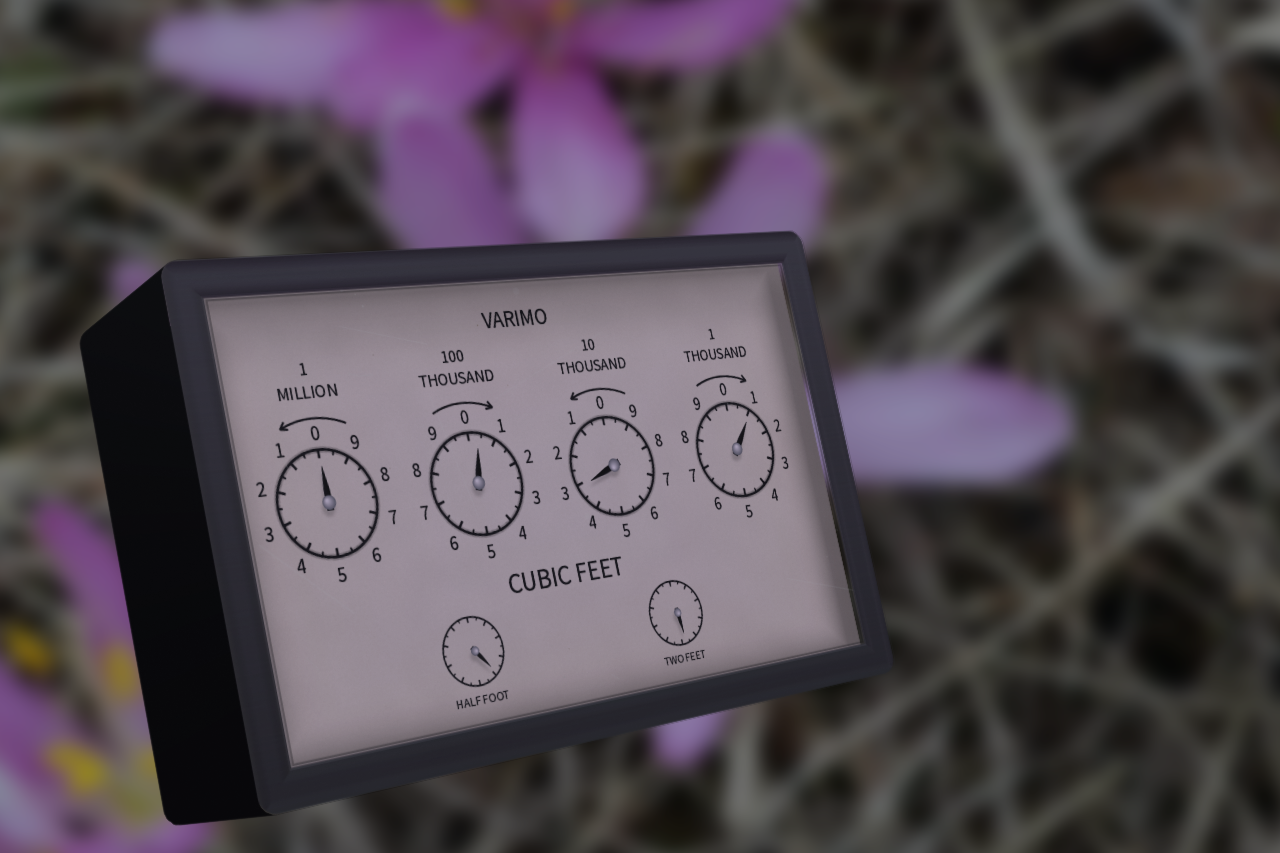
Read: {"value": 3100, "unit": "ft³"}
